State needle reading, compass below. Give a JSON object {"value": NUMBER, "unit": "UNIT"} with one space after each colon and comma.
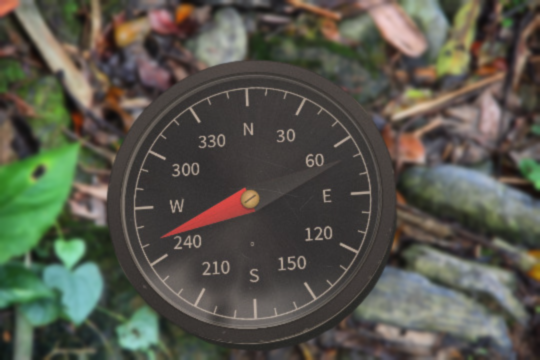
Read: {"value": 250, "unit": "°"}
